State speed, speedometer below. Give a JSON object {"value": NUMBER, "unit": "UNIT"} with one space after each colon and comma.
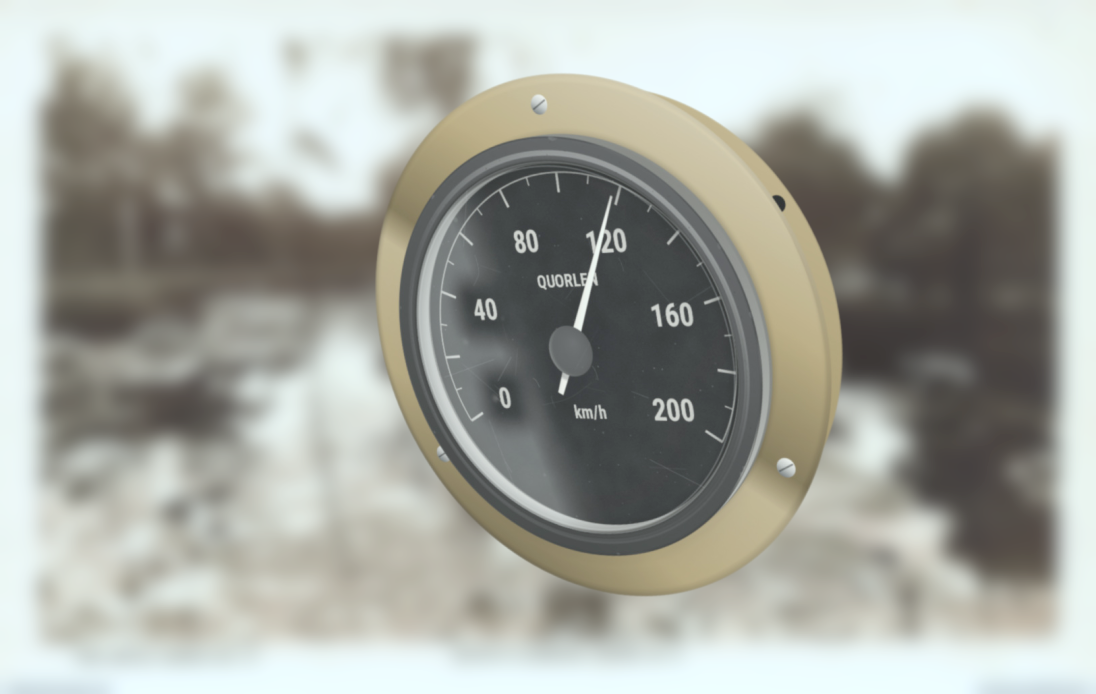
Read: {"value": 120, "unit": "km/h"}
